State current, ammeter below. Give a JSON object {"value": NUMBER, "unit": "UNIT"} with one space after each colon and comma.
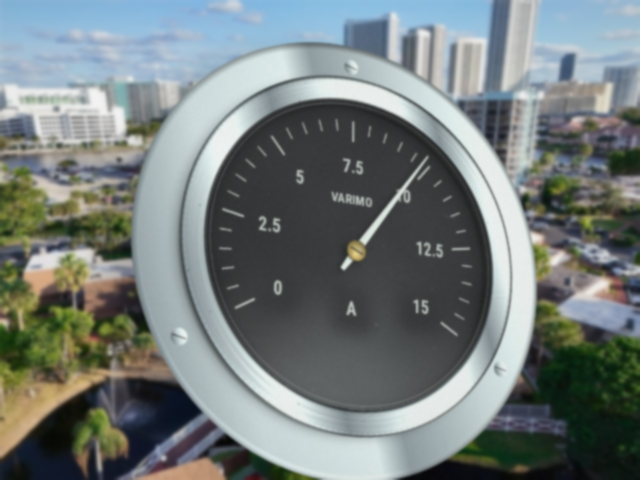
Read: {"value": 9.75, "unit": "A"}
